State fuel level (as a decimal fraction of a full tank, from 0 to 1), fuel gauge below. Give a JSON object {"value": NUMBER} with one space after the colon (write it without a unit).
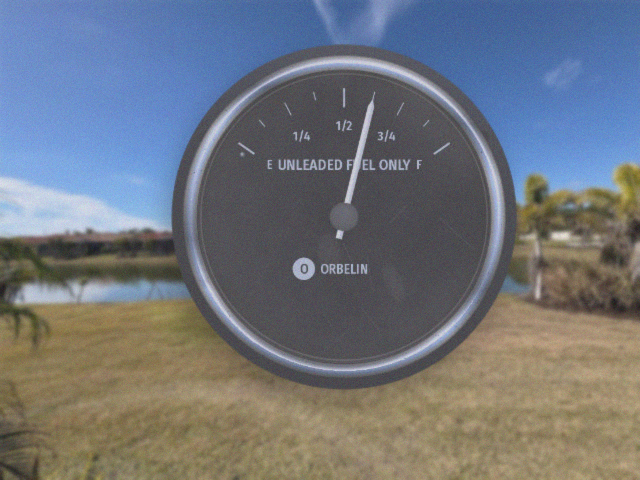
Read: {"value": 0.625}
